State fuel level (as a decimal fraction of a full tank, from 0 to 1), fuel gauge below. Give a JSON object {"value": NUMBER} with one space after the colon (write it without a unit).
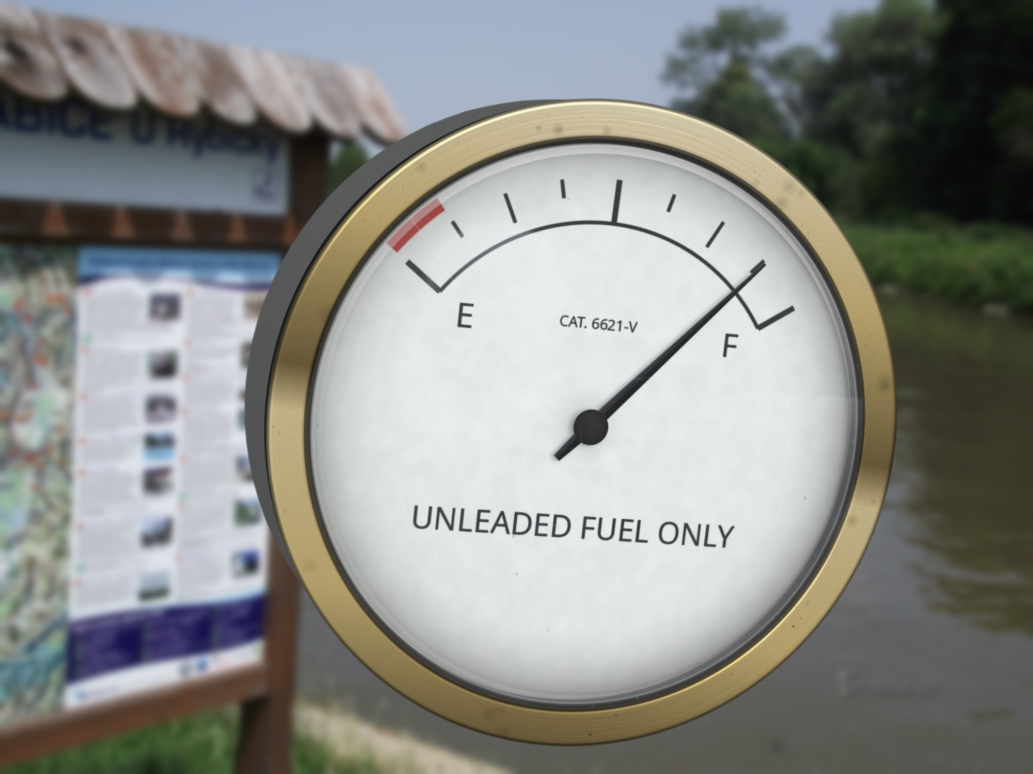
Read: {"value": 0.875}
